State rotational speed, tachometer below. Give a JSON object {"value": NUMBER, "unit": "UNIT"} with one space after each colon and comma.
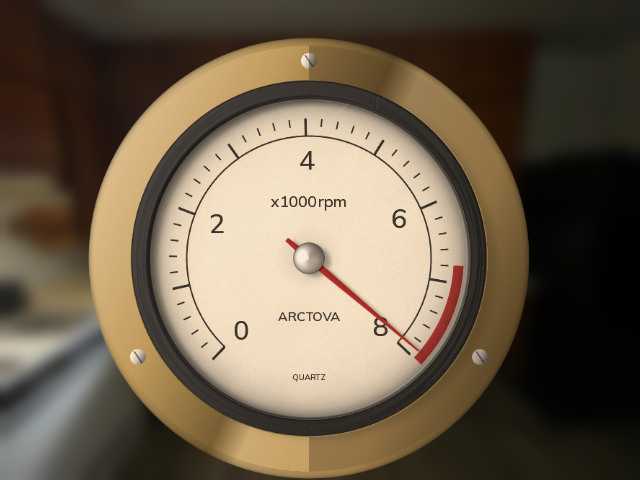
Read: {"value": 7900, "unit": "rpm"}
